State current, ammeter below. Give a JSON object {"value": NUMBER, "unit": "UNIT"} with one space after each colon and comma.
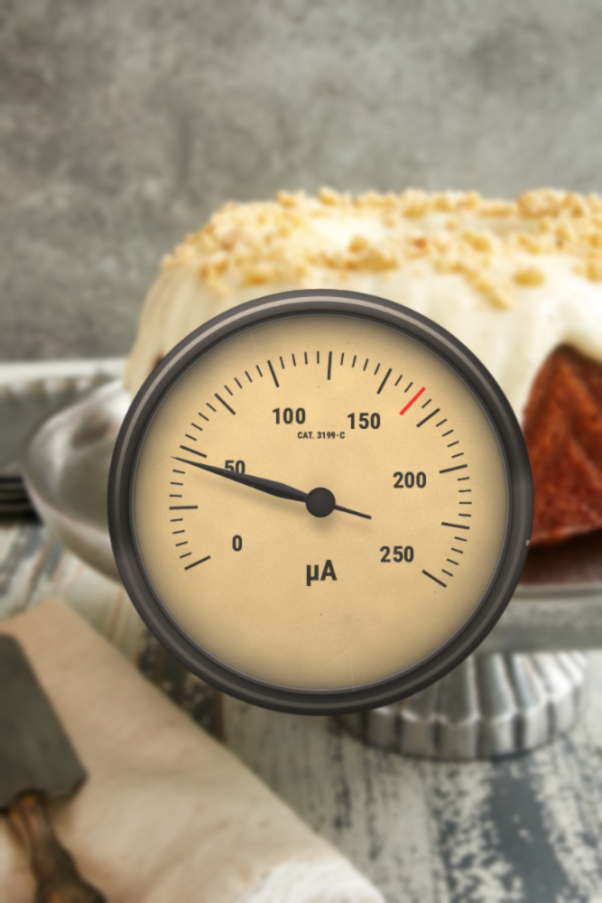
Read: {"value": 45, "unit": "µA"}
